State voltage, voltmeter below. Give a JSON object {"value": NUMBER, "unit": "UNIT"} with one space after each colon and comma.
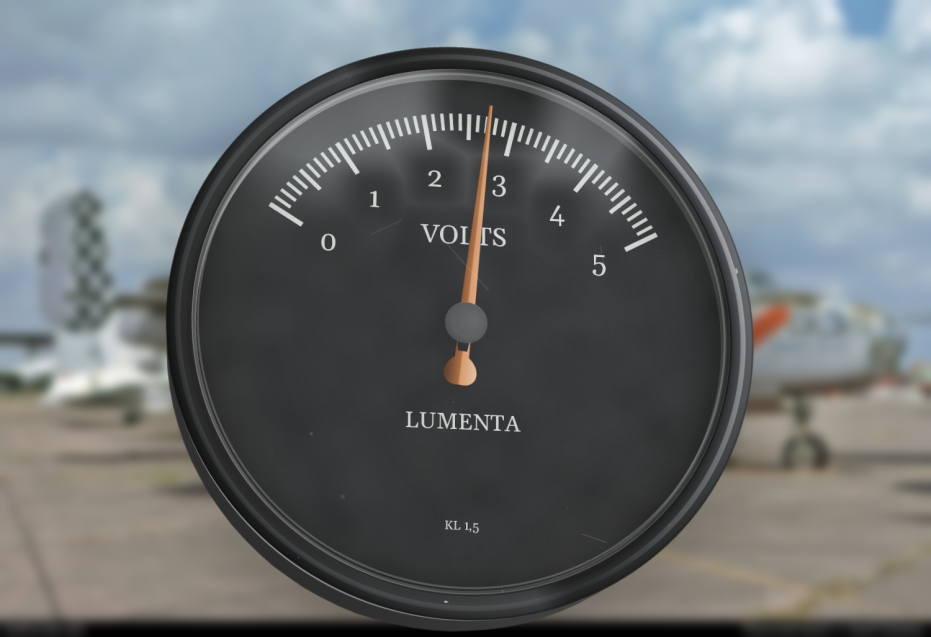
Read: {"value": 2.7, "unit": "V"}
